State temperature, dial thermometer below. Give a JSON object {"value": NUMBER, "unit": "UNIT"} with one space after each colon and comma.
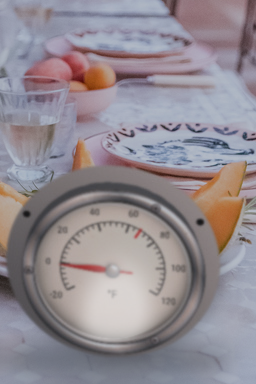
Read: {"value": 0, "unit": "°F"}
